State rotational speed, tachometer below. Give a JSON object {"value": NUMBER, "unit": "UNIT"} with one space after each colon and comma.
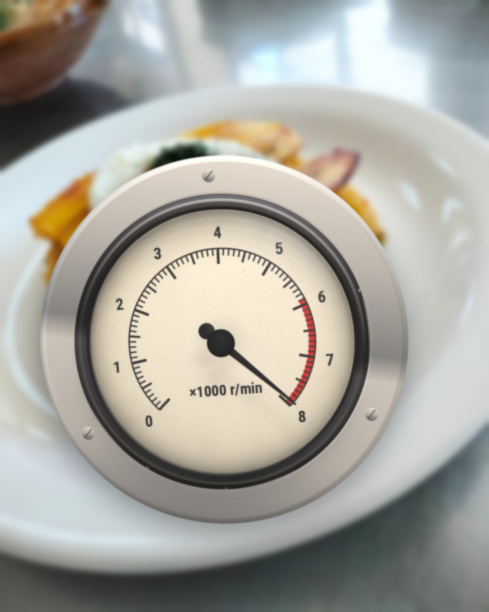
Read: {"value": 7900, "unit": "rpm"}
